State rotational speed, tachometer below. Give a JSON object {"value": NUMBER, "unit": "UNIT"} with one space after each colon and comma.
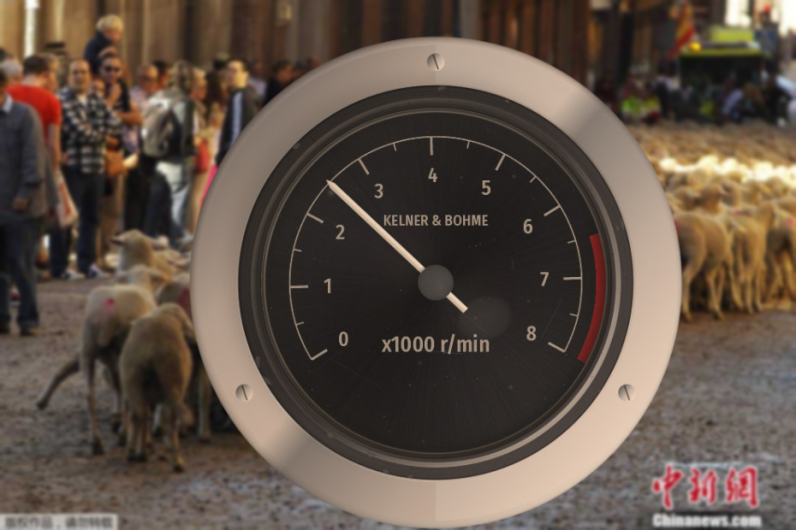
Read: {"value": 2500, "unit": "rpm"}
